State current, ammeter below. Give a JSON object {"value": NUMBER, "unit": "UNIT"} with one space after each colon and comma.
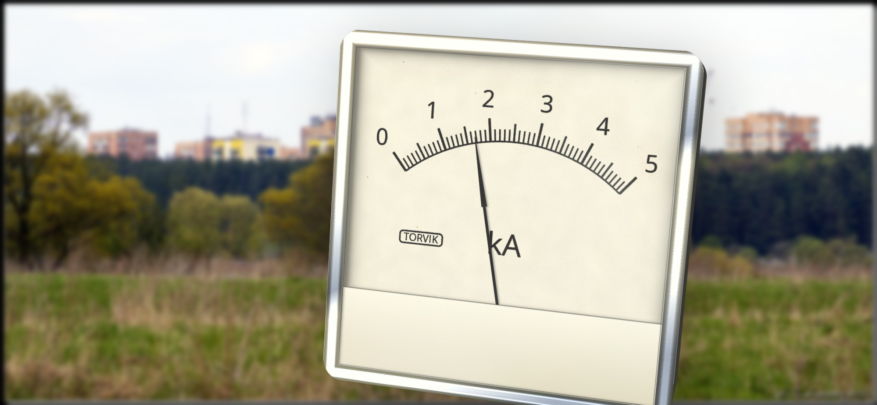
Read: {"value": 1.7, "unit": "kA"}
